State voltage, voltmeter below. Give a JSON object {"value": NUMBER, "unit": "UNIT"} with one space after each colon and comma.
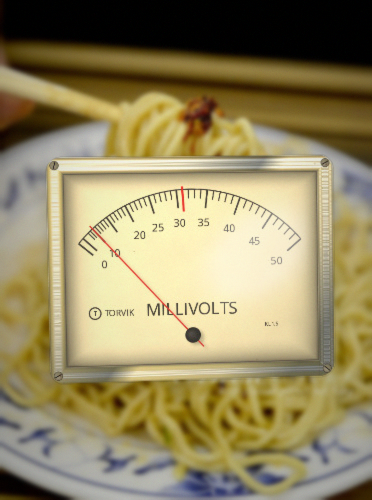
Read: {"value": 10, "unit": "mV"}
